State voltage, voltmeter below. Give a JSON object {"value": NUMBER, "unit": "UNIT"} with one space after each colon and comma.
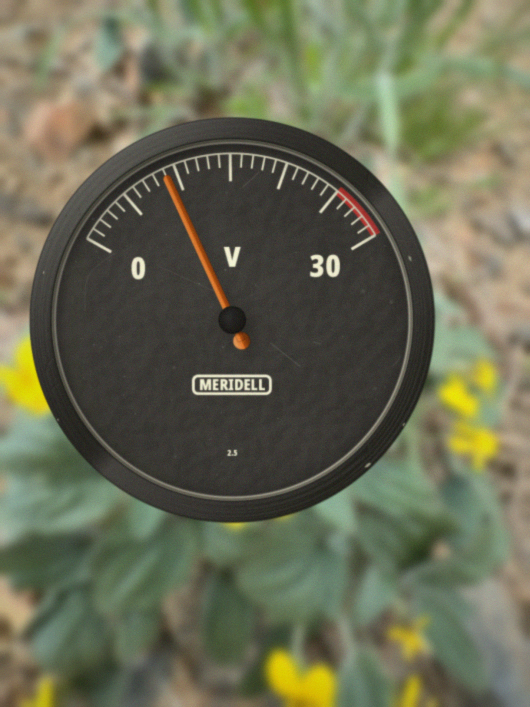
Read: {"value": 9, "unit": "V"}
